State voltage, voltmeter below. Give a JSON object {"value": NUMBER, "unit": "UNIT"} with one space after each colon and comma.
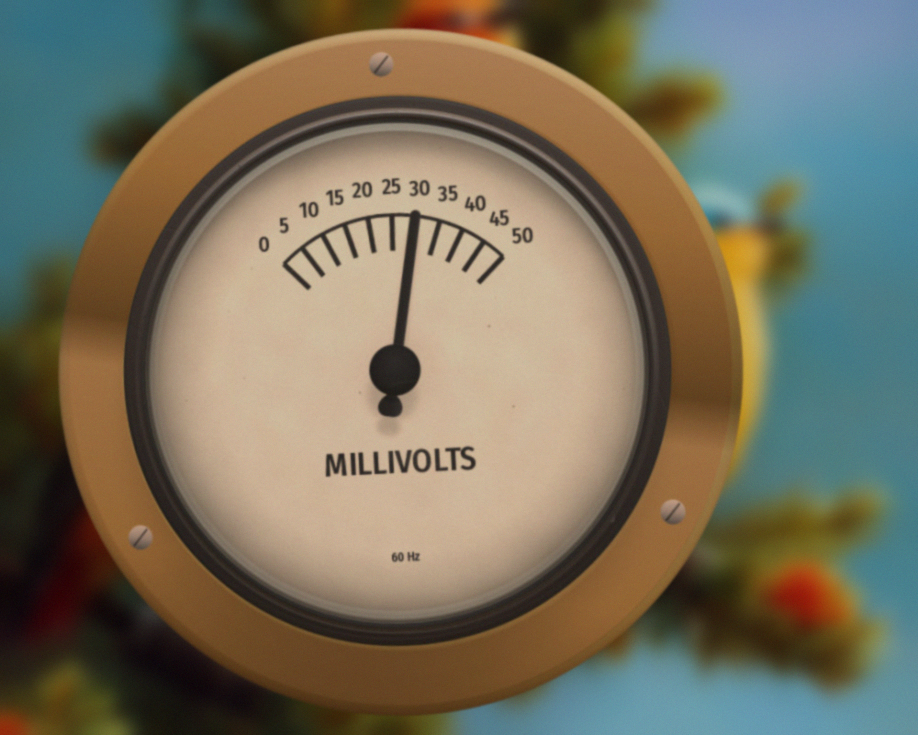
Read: {"value": 30, "unit": "mV"}
